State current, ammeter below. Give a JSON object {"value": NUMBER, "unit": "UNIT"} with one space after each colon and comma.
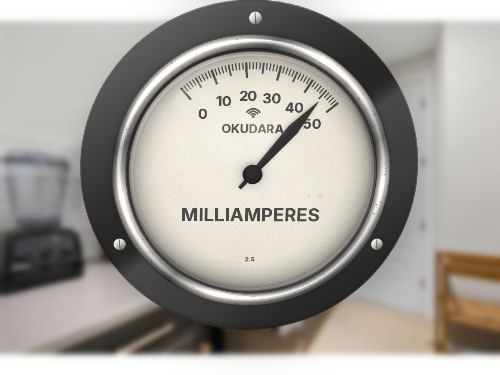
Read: {"value": 45, "unit": "mA"}
